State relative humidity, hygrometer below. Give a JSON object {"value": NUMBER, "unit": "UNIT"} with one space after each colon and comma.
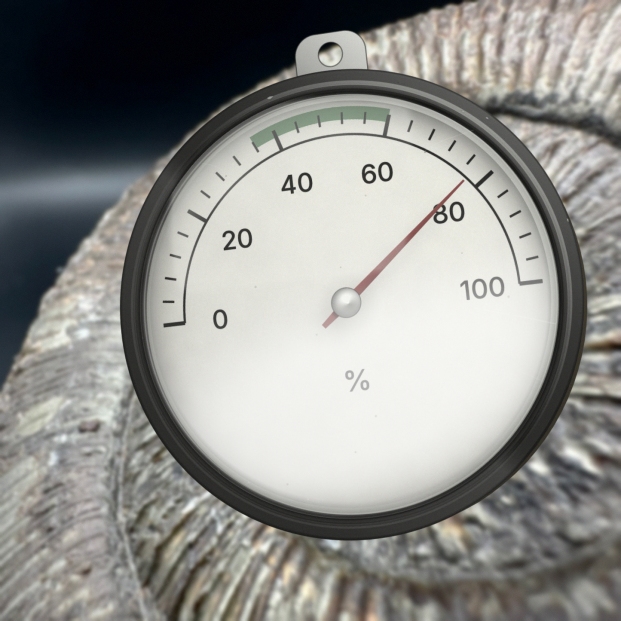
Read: {"value": 78, "unit": "%"}
